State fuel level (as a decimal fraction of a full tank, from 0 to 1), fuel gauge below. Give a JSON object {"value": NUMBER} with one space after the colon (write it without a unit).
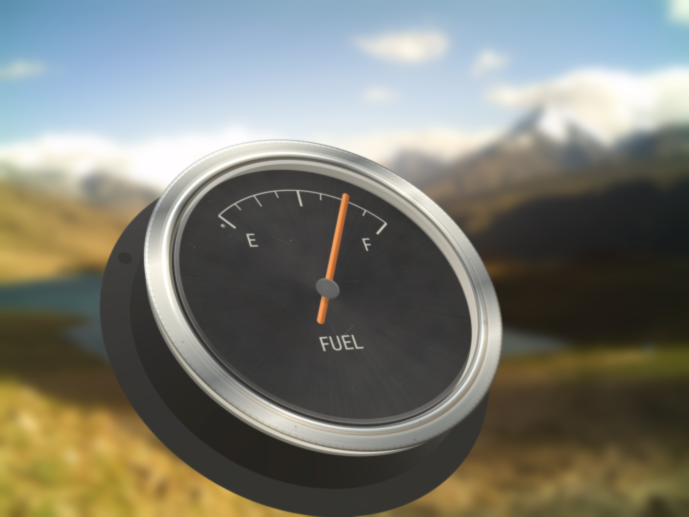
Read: {"value": 0.75}
